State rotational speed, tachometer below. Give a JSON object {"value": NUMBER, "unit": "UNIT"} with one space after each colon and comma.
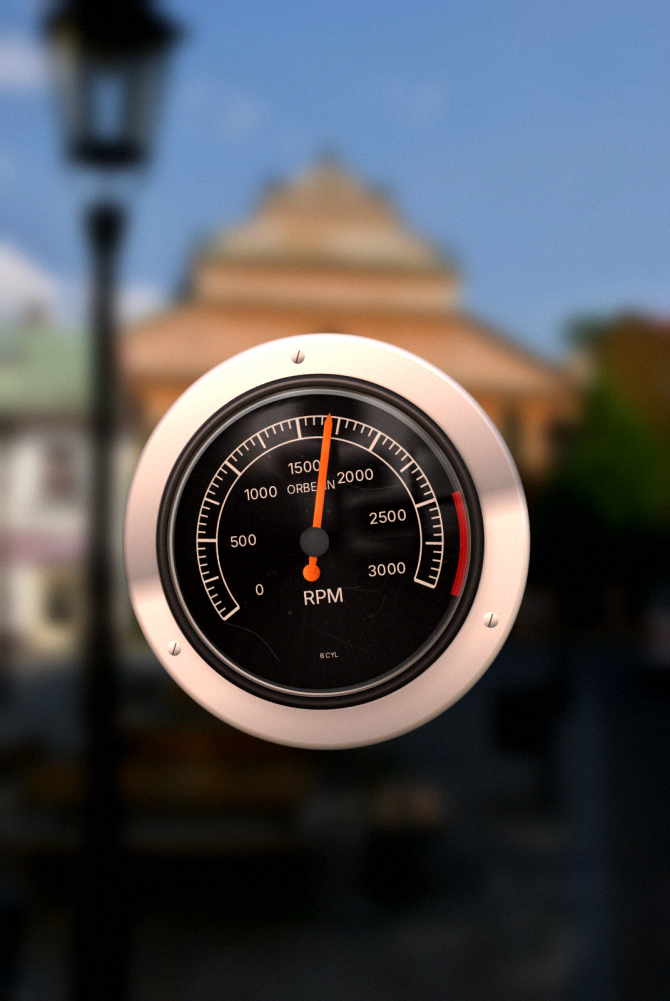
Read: {"value": 1700, "unit": "rpm"}
